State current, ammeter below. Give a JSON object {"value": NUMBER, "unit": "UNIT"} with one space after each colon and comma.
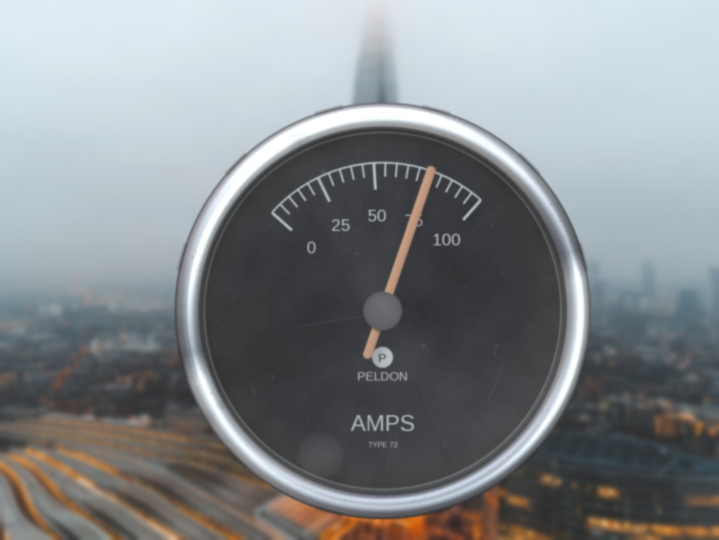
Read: {"value": 75, "unit": "A"}
